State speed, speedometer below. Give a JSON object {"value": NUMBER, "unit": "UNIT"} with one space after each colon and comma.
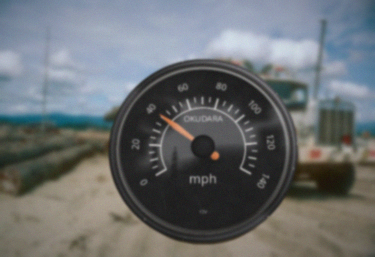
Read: {"value": 40, "unit": "mph"}
